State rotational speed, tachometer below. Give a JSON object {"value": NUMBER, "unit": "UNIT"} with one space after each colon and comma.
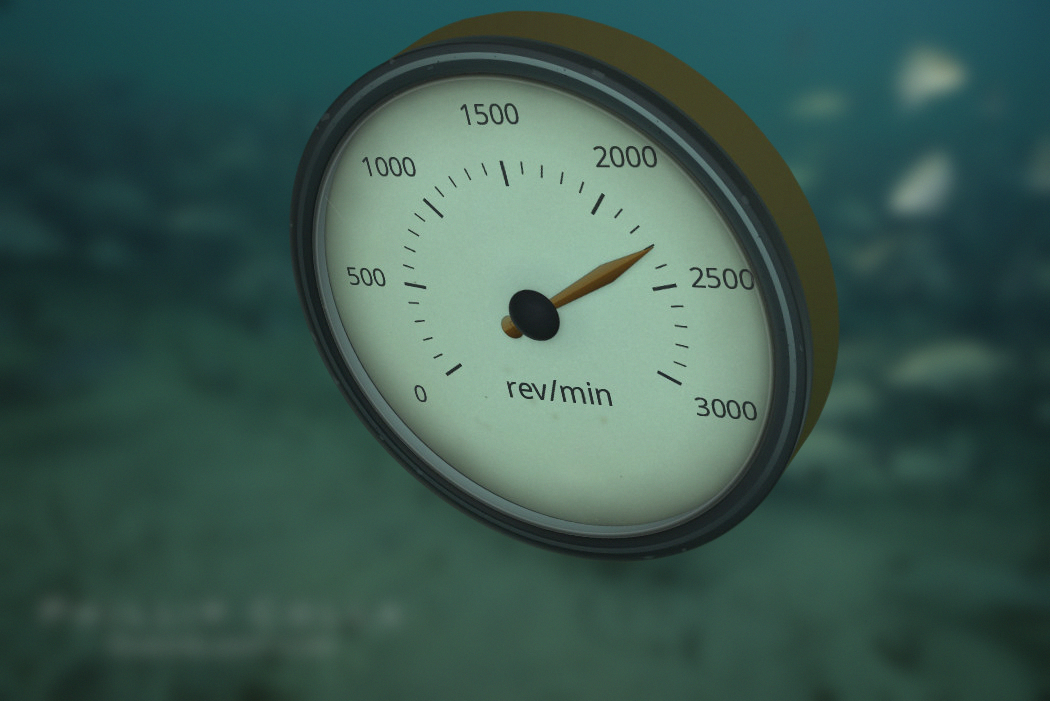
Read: {"value": 2300, "unit": "rpm"}
